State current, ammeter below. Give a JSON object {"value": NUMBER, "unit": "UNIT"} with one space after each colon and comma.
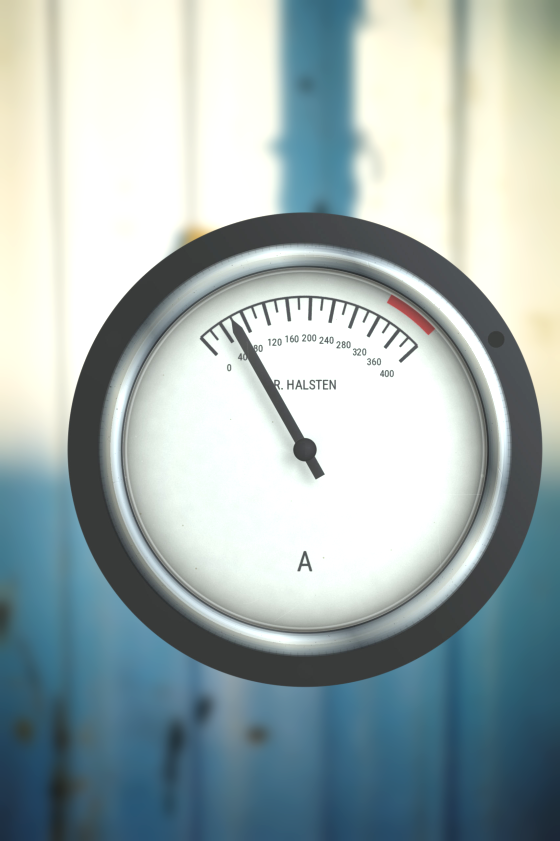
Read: {"value": 60, "unit": "A"}
